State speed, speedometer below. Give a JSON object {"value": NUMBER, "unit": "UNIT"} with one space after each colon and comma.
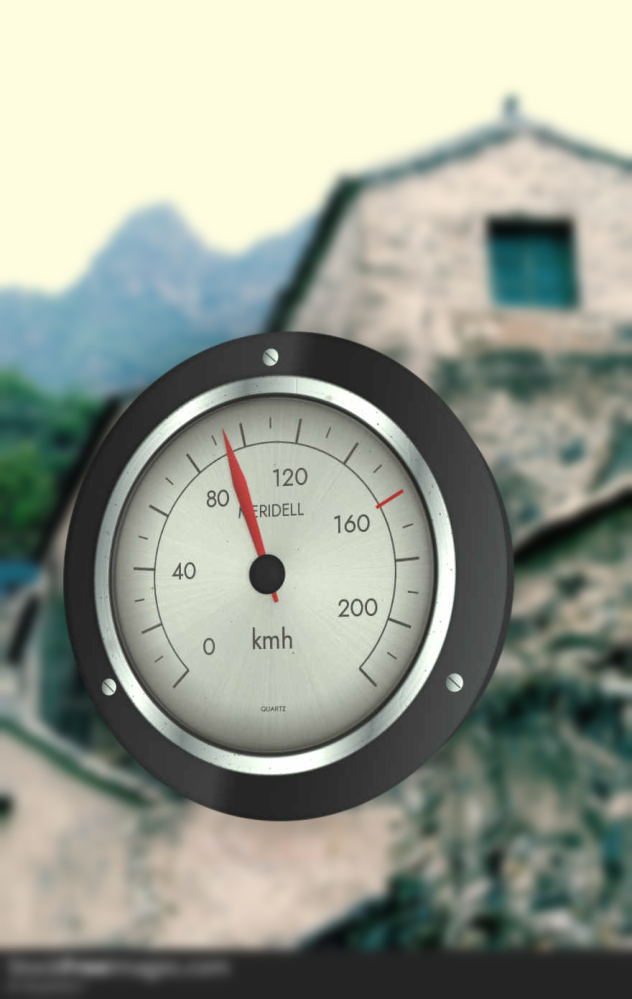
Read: {"value": 95, "unit": "km/h"}
